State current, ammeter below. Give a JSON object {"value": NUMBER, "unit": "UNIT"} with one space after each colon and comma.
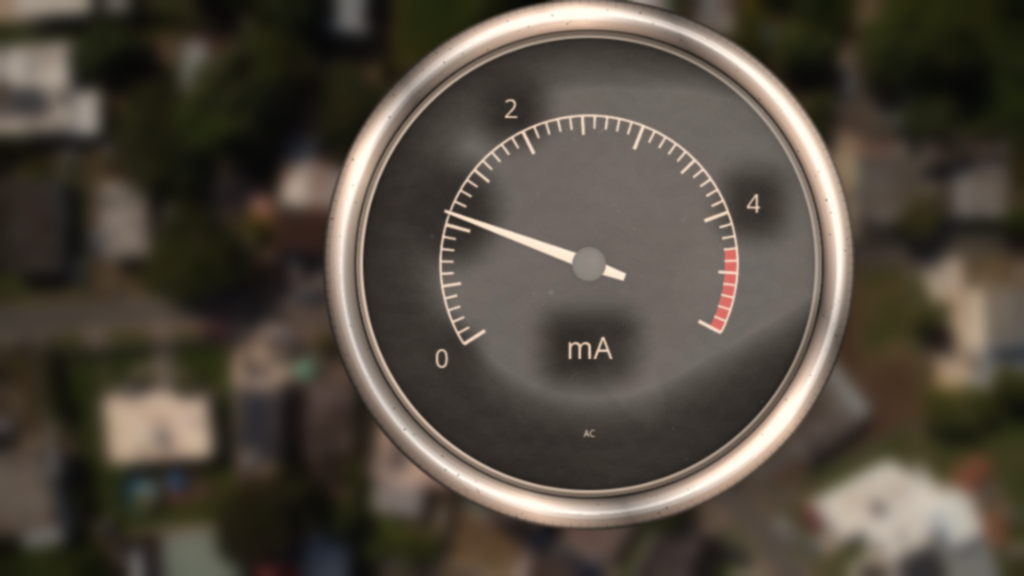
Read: {"value": 1.1, "unit": "mA"}
